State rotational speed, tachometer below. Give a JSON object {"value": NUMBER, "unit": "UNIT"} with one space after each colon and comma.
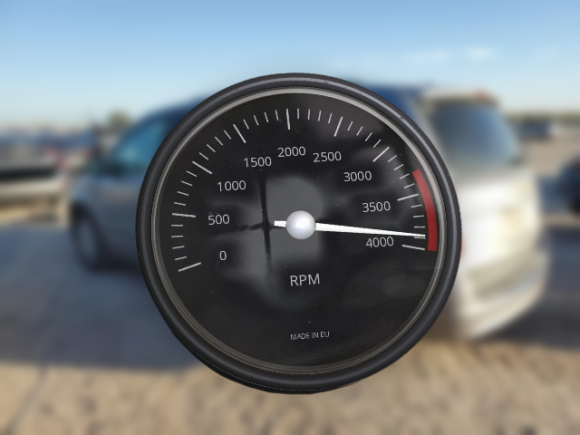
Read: {"value": 3900, "unit": "rpm"}
